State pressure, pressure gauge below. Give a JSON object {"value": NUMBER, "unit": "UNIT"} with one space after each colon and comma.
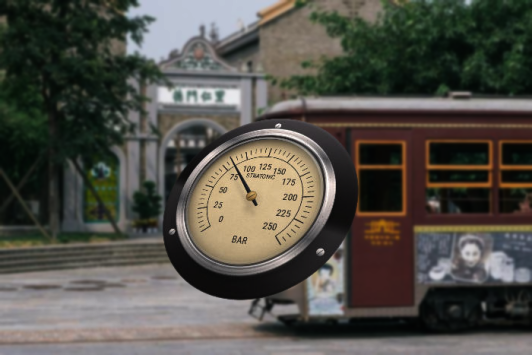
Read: {"value": 85, "unit": "bar"}
